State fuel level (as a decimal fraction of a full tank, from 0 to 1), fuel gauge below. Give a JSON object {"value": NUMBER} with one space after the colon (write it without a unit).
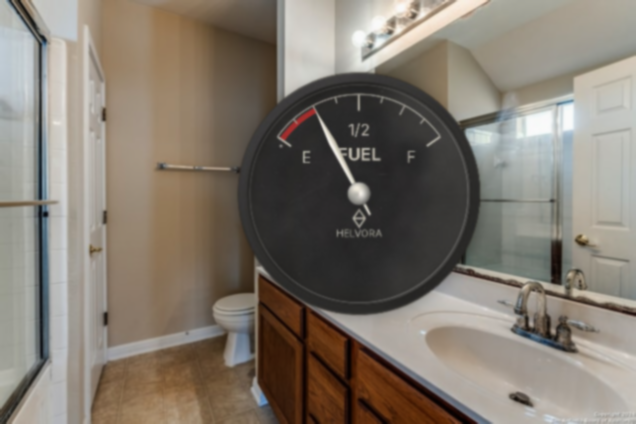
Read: {"value": 0.25}
